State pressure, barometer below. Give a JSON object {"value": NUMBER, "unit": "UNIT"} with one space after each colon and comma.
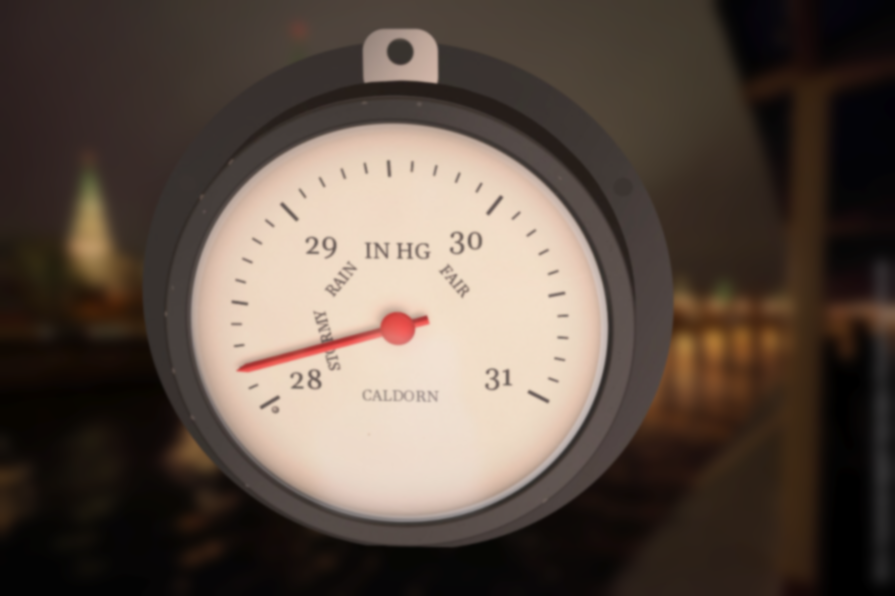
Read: {"value": 28.2, "unit": "inHg"}
